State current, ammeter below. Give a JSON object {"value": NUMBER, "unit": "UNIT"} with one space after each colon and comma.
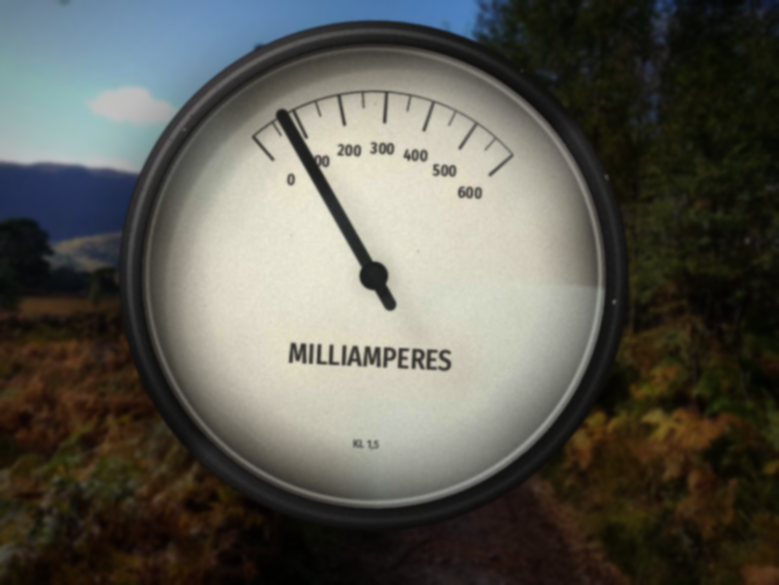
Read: {"value": 75, "unit": "mA"}
